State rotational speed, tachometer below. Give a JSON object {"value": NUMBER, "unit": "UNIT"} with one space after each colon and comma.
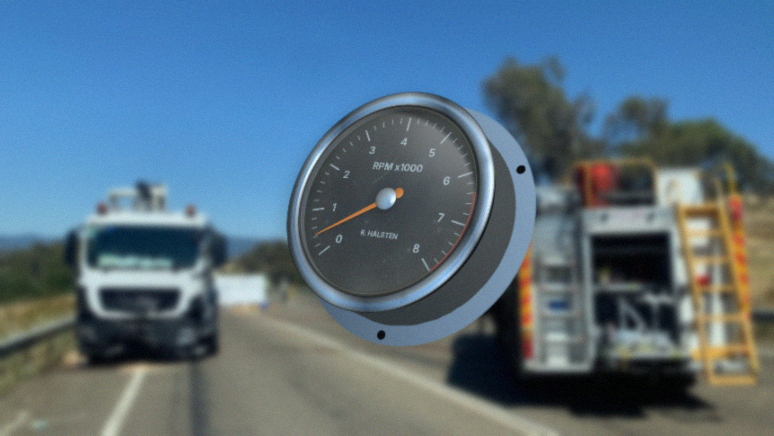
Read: {"value": 400, "unit": "rpm"}
